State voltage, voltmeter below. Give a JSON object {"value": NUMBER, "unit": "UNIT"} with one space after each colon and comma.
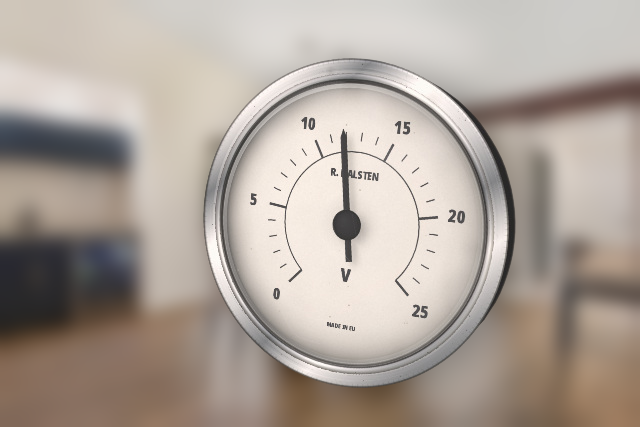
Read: {"value": 12, "unit": "V"}
